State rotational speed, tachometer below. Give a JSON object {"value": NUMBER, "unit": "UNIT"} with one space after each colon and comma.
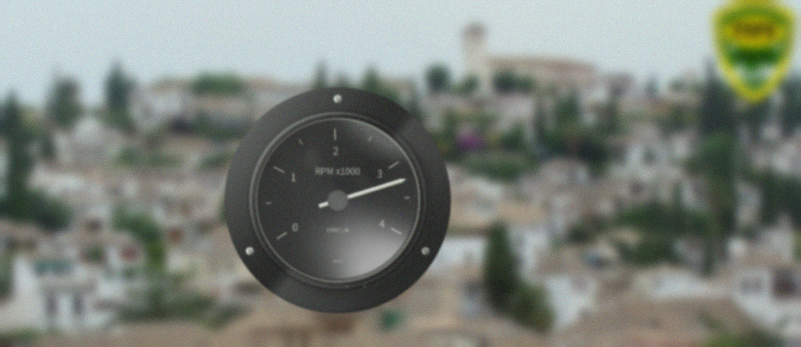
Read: {"value": 3250, "unit": "rpm"}
